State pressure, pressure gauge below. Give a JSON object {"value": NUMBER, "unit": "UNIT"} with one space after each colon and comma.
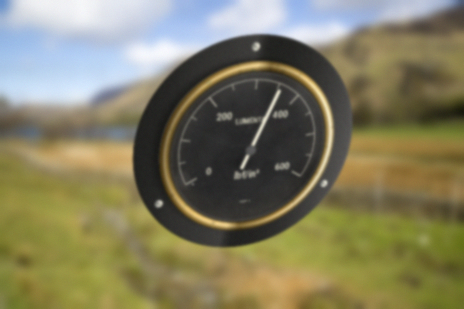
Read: {"value": 350, "unit": "psi"}
